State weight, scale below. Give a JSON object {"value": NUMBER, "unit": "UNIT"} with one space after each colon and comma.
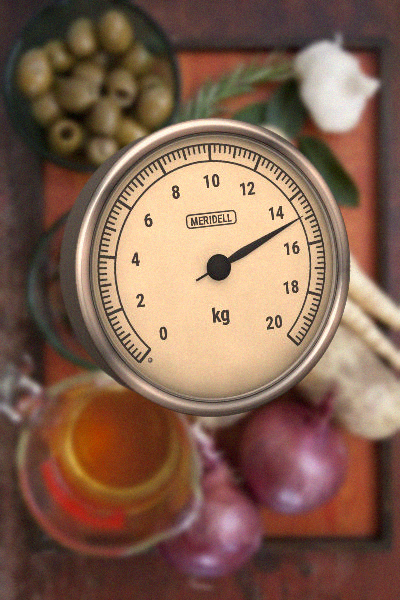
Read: {"value": 14.8, "unit": "kg"}
